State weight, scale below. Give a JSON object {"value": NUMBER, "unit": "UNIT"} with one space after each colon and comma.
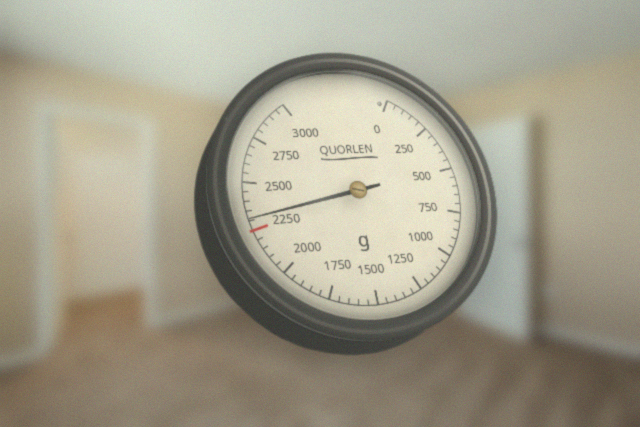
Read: {"value": 2300, "unit": "g"}
